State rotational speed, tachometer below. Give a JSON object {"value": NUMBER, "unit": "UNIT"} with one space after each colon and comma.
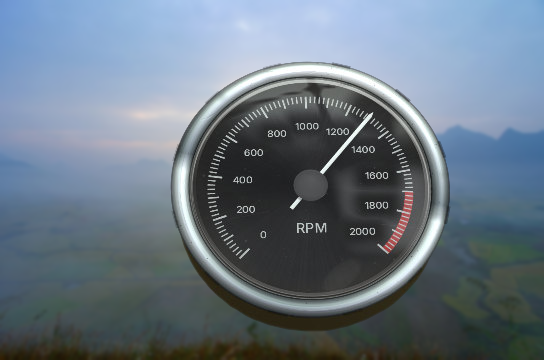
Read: {"value": 1300, "unit": "rpm"}
